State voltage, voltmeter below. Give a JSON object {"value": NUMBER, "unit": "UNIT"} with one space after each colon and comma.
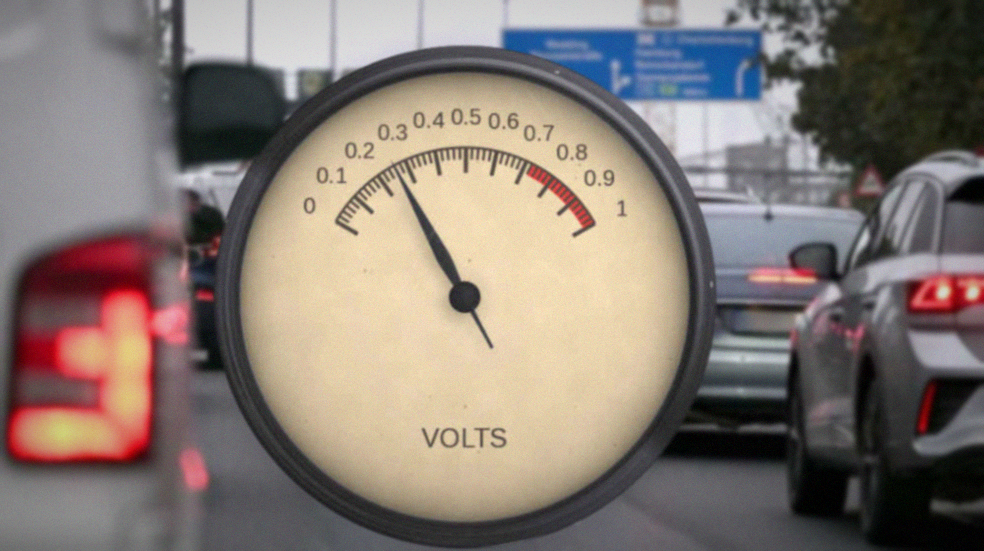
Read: {"value": 0.26, "unit": "V"}
